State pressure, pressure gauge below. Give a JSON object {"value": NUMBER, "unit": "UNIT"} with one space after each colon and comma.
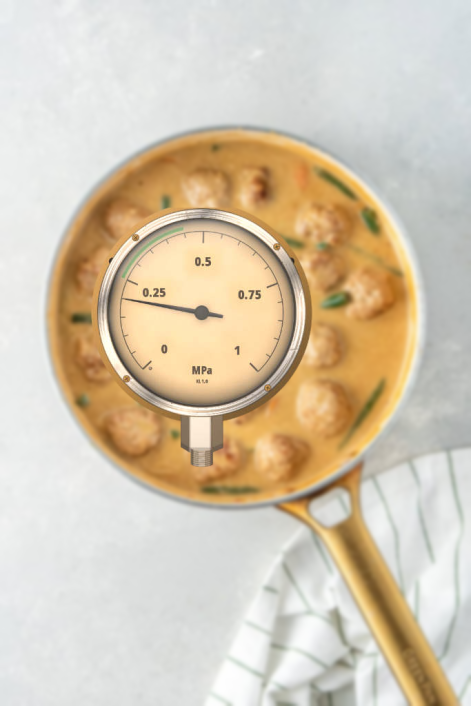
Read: {"value": 0.2, "unit": "MPa"}
